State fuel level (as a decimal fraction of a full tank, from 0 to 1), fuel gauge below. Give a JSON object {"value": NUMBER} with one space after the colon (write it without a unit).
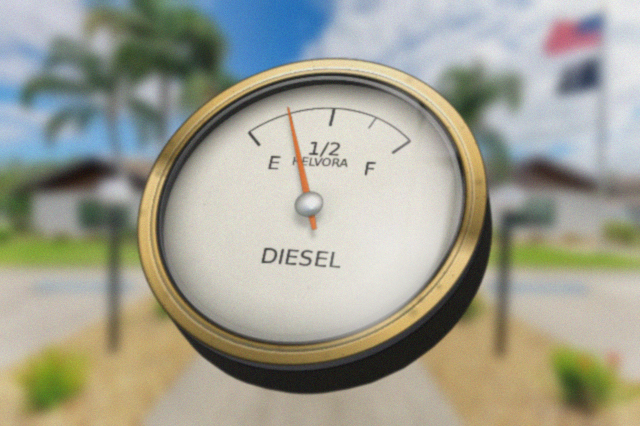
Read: {"value": 0.25}
